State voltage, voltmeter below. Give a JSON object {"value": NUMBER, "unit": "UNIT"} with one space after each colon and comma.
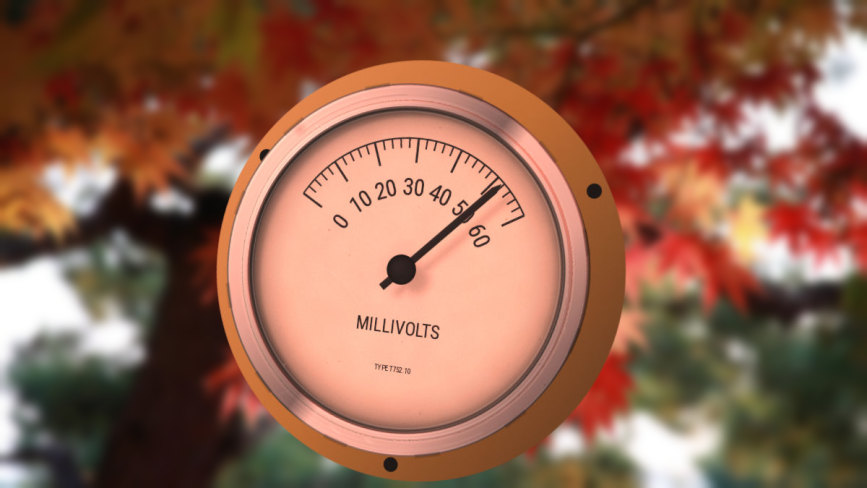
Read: {"value": 52, "unit": "mV"}
